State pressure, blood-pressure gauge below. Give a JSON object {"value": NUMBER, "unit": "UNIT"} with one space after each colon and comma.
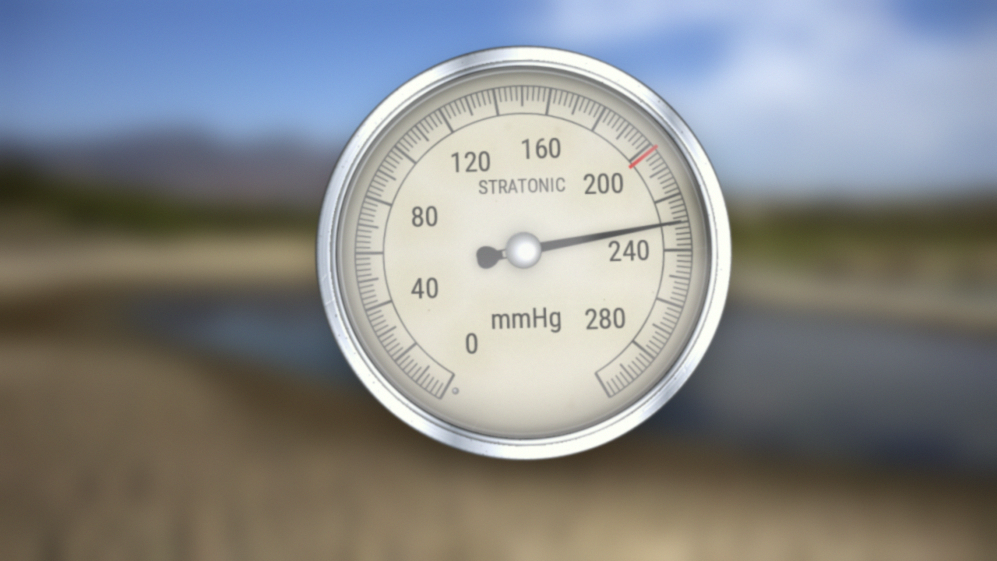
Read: {"value": 230, "unit": "mmHg"}
